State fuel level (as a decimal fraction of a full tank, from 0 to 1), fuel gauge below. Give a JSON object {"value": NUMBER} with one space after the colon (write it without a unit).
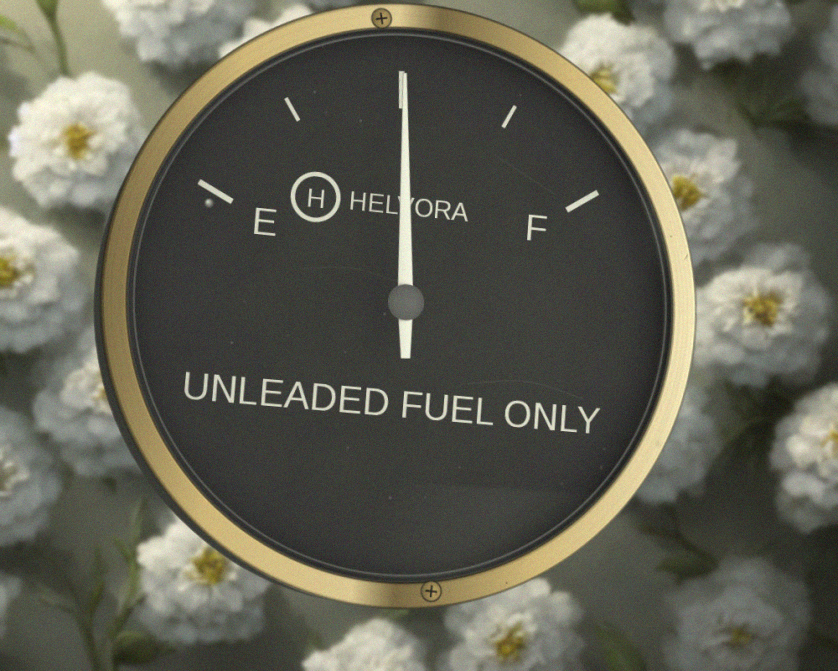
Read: {"value": 0.5}
